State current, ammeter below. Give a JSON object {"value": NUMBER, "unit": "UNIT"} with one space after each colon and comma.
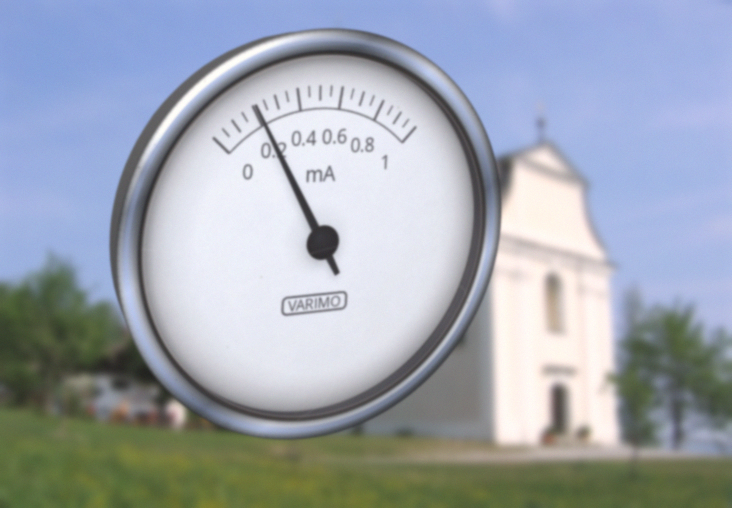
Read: {"value": 0.2, "unit": "mA"}
